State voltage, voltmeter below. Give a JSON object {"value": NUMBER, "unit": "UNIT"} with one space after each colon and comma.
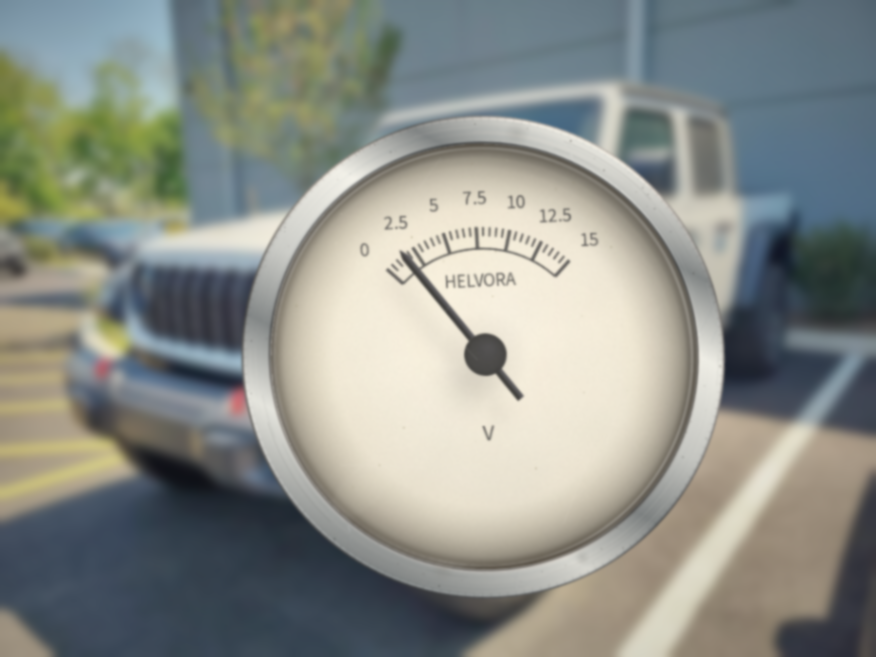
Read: {"value": 1.5, "unit": "V"}
